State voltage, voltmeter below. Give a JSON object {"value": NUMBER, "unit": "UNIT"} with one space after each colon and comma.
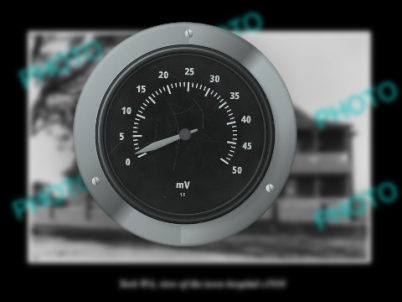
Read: {"value": 1, "unit": "mV"}
